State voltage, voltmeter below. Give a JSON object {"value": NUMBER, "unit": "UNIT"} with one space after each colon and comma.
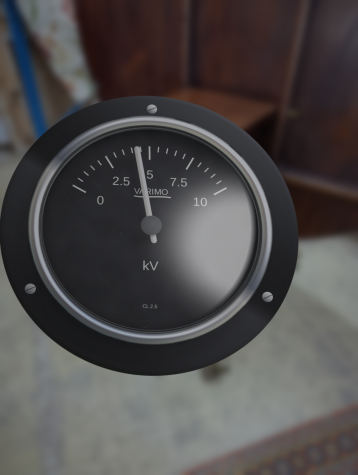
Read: {"value": 4.25, "unit": "kV"}
